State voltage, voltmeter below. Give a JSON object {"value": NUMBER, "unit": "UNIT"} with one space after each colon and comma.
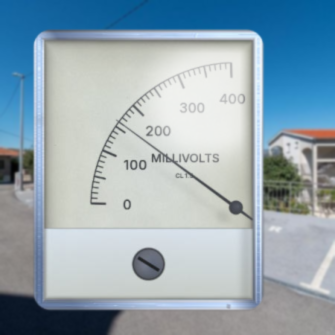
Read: {"value": 160, "unit": "mV"}
